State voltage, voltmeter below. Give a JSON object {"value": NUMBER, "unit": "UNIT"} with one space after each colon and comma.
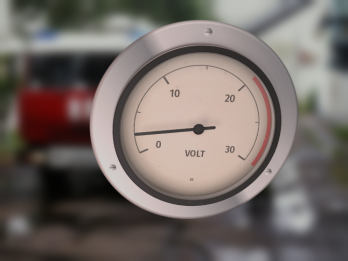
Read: {"value": 2.5, "unit": "V"}
